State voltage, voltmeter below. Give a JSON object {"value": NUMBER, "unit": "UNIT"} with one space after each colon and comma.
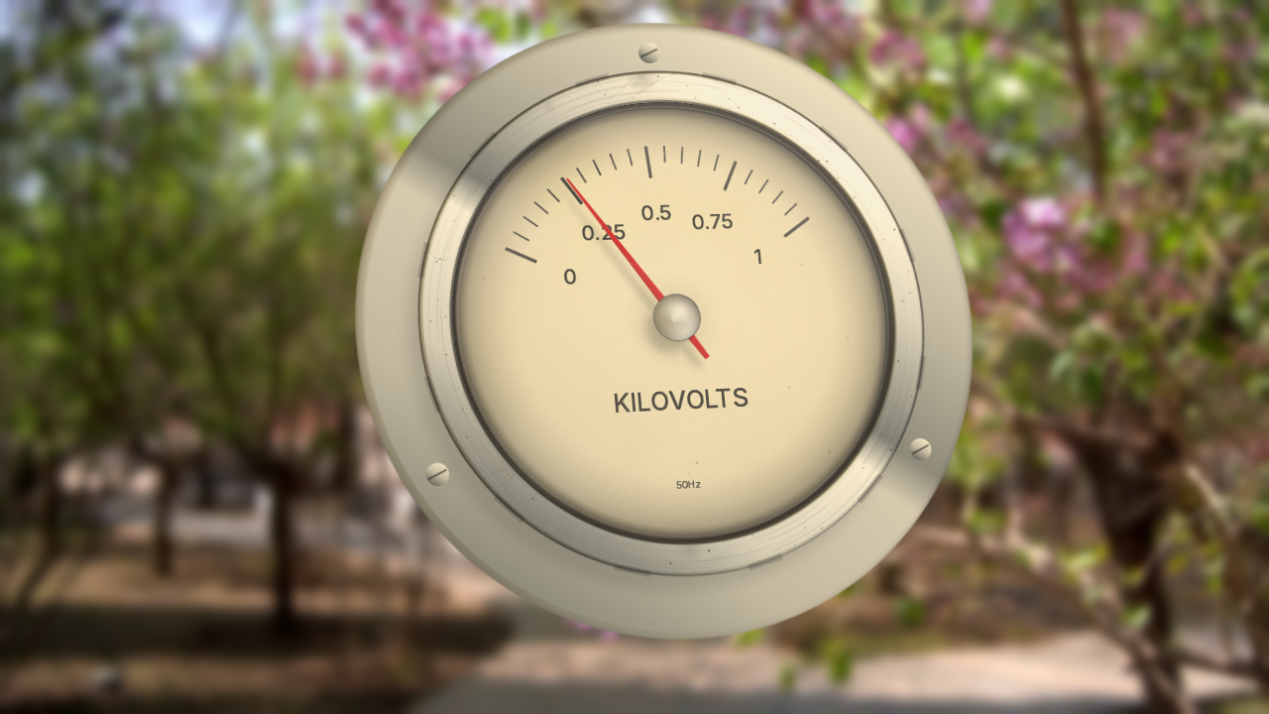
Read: {"value": 0.25, "unit": "kV"}
